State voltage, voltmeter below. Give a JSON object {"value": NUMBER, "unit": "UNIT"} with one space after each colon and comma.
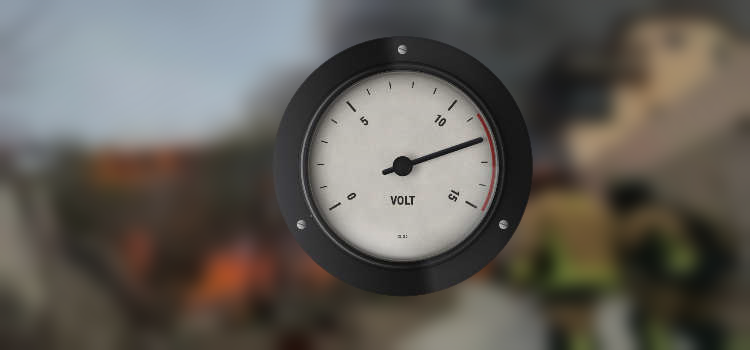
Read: {"value": 12, "unit": "V"}
